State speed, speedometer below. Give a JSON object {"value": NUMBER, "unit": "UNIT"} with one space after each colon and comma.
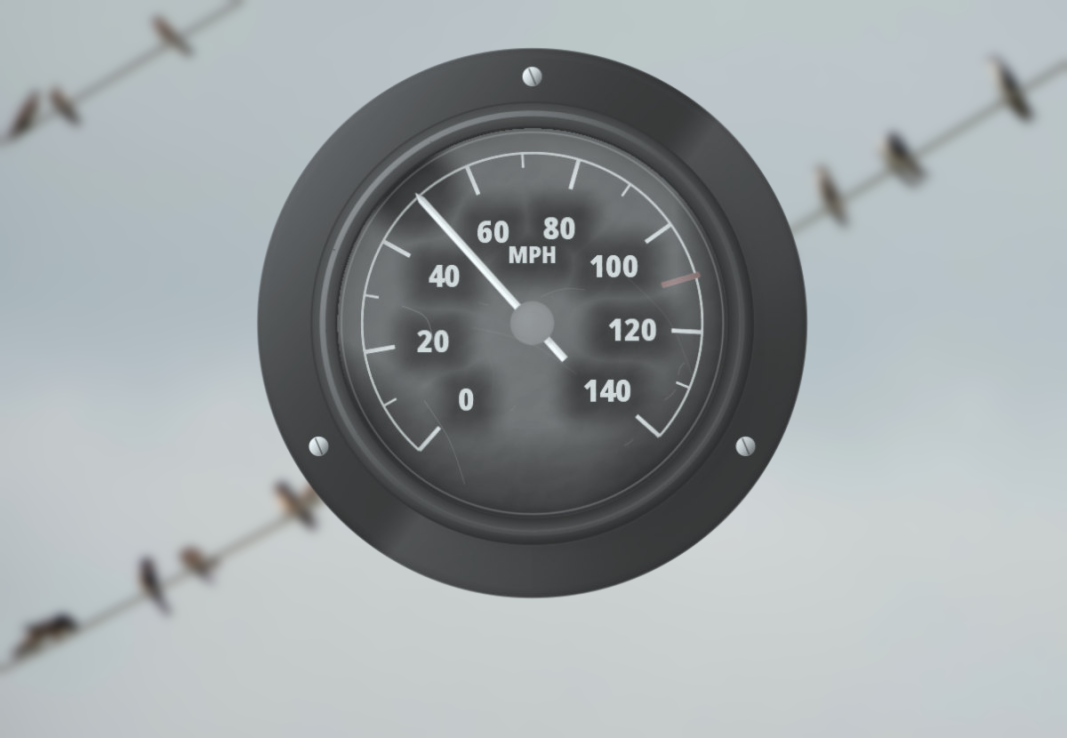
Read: {"value": 50, "unit": "mph"}
